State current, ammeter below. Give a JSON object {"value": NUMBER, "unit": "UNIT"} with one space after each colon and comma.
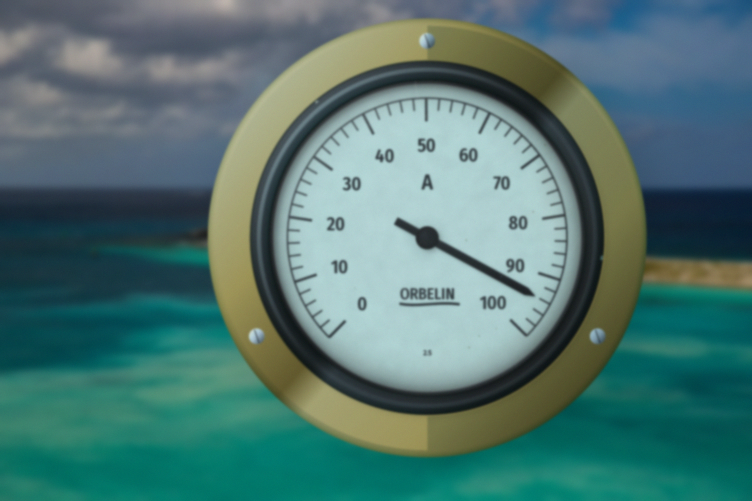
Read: {"value": 94, "unit": "A"}
